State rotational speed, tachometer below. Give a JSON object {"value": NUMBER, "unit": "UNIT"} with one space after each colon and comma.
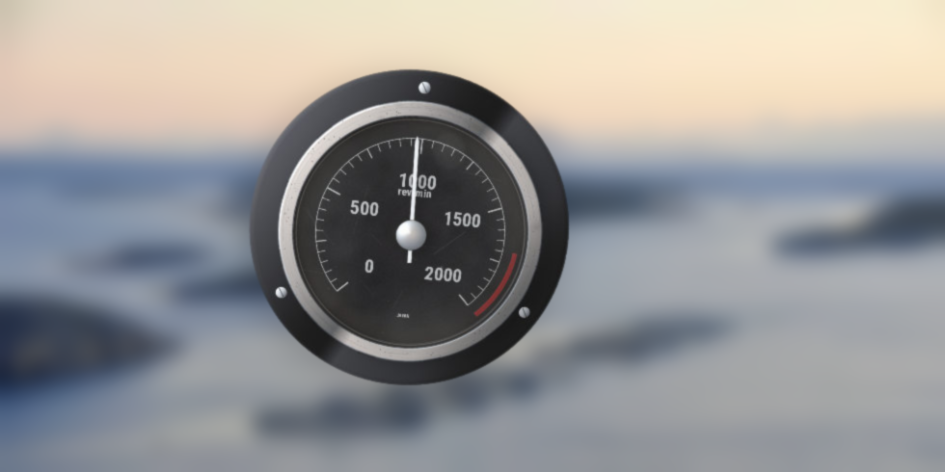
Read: {"value": 975, "unit": "rpm"}
